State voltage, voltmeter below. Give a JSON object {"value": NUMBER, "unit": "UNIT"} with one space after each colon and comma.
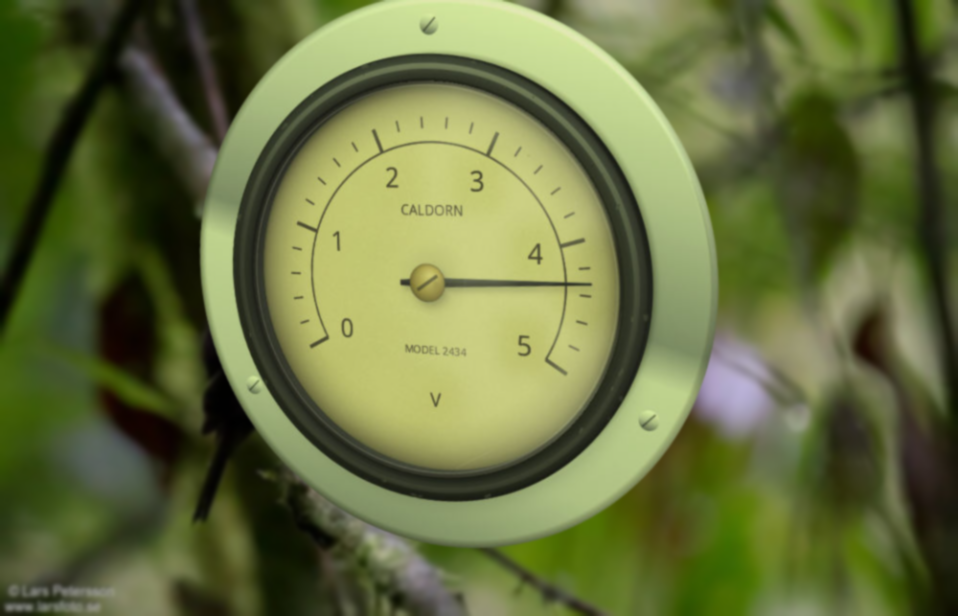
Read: {"value": 4.3, "unit": "V"}
